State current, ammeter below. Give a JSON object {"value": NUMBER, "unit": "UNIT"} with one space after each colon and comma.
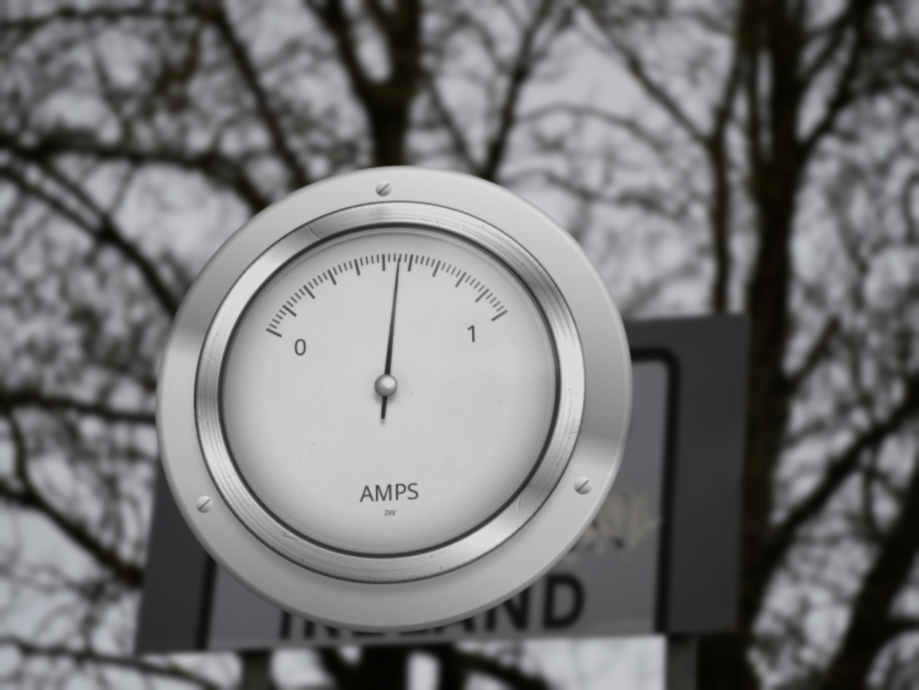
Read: {"value": 0.56, "unit": "A"}
